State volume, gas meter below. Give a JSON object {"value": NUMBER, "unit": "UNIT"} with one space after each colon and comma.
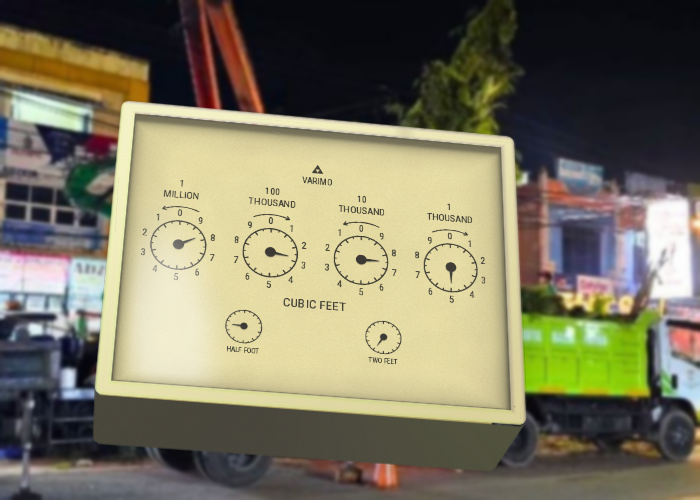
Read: {"value": 827500, "unit": "ft³"}
